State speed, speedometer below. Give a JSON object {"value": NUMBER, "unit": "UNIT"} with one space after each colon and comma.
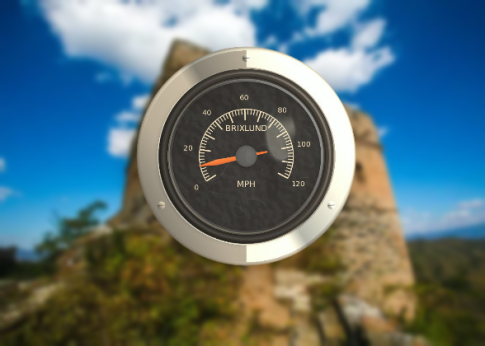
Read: {"value": 10, "unit": "mph"}
